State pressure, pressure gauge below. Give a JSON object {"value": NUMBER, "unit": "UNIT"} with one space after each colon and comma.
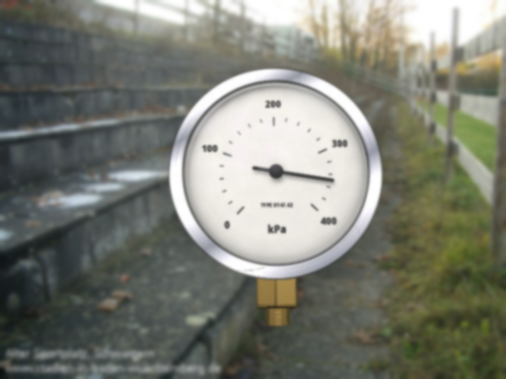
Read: {"value": 350, "unit": "kPa"}
